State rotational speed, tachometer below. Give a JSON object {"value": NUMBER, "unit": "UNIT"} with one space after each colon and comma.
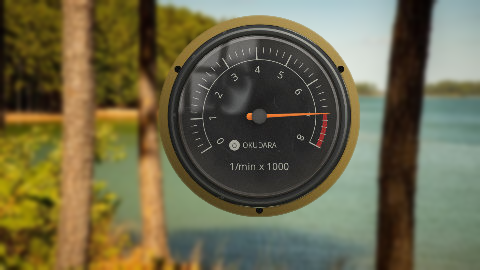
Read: {"value": 7000, "unit": "rpm"}
